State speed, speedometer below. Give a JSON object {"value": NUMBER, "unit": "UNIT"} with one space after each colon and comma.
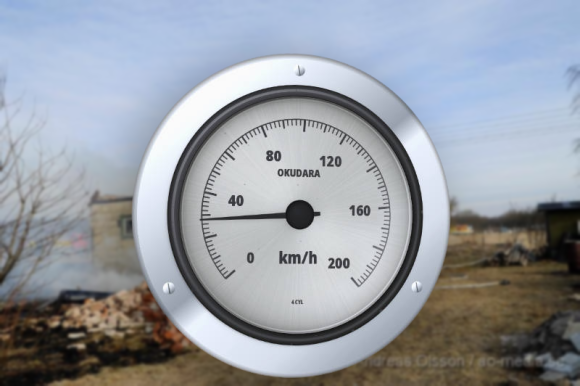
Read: {"value": 28, "unit": "km/h"}
